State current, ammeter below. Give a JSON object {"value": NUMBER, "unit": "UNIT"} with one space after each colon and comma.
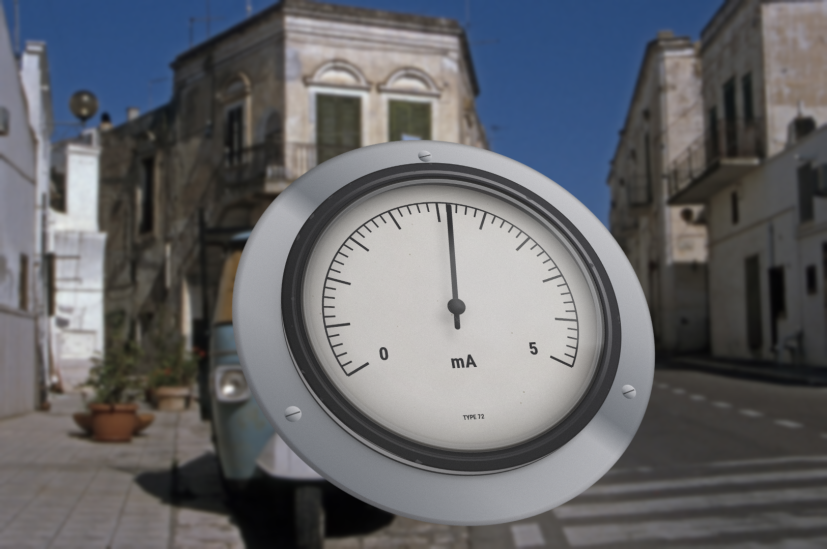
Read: {"value": 2.6, "unit": "mA"}
